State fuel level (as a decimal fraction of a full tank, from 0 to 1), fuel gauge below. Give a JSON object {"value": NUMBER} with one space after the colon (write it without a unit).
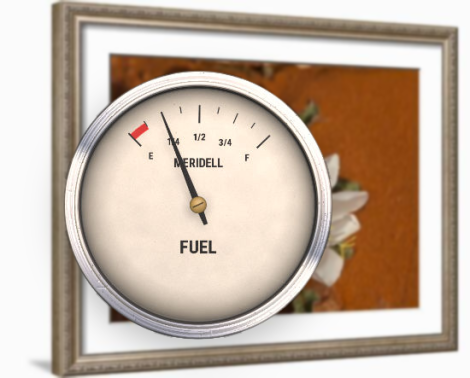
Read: {"value": 0.25}
